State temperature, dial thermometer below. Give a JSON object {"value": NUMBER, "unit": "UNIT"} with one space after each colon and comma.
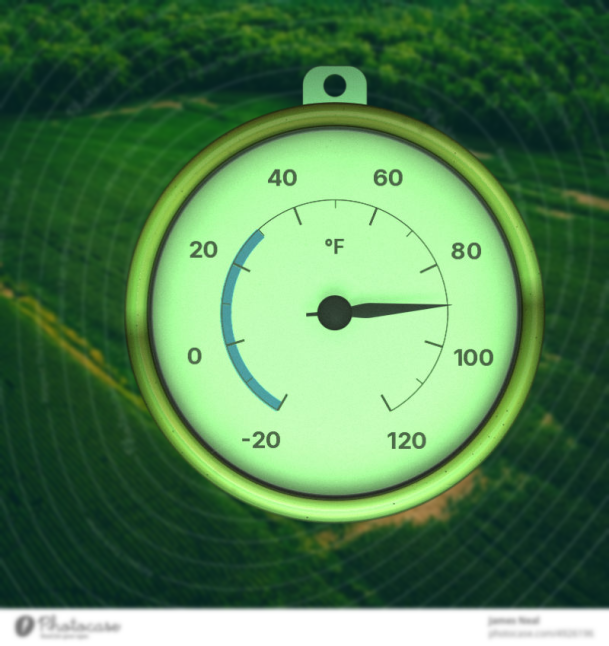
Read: {"value": 90, "unit": "°F"}
